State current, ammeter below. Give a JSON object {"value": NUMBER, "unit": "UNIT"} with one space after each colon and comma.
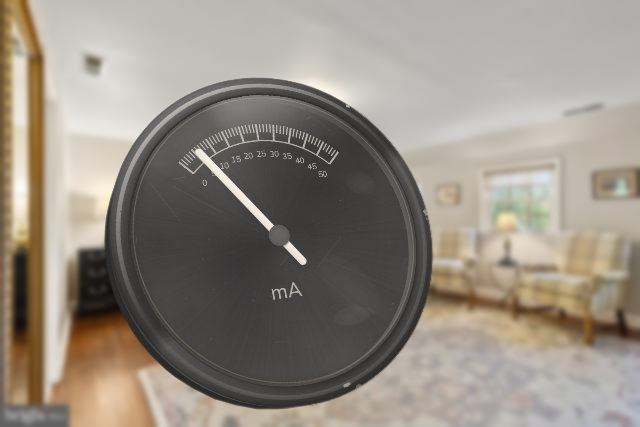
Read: {"value": 5, "unit": "mA"}
